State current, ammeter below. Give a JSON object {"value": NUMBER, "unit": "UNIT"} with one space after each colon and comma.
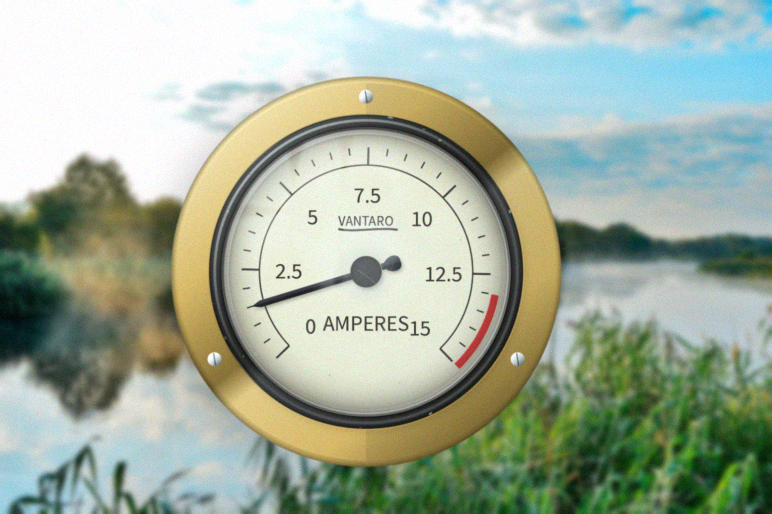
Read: {"value": 1.5, "unit": "A"}
